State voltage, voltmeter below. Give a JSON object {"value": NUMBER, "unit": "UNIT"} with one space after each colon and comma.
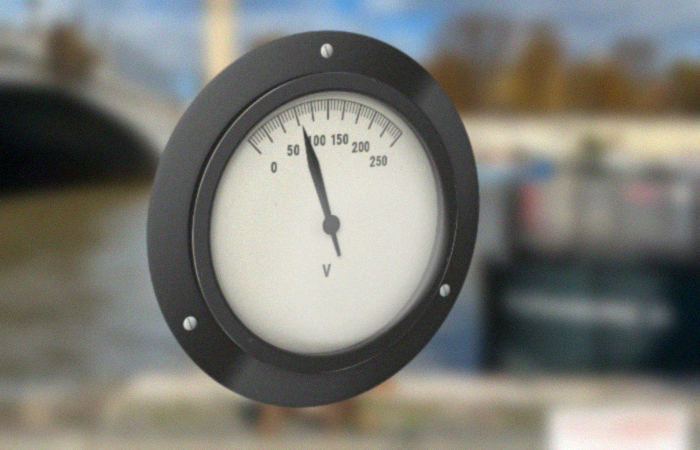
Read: {"value": 75, "unit": "V"}
